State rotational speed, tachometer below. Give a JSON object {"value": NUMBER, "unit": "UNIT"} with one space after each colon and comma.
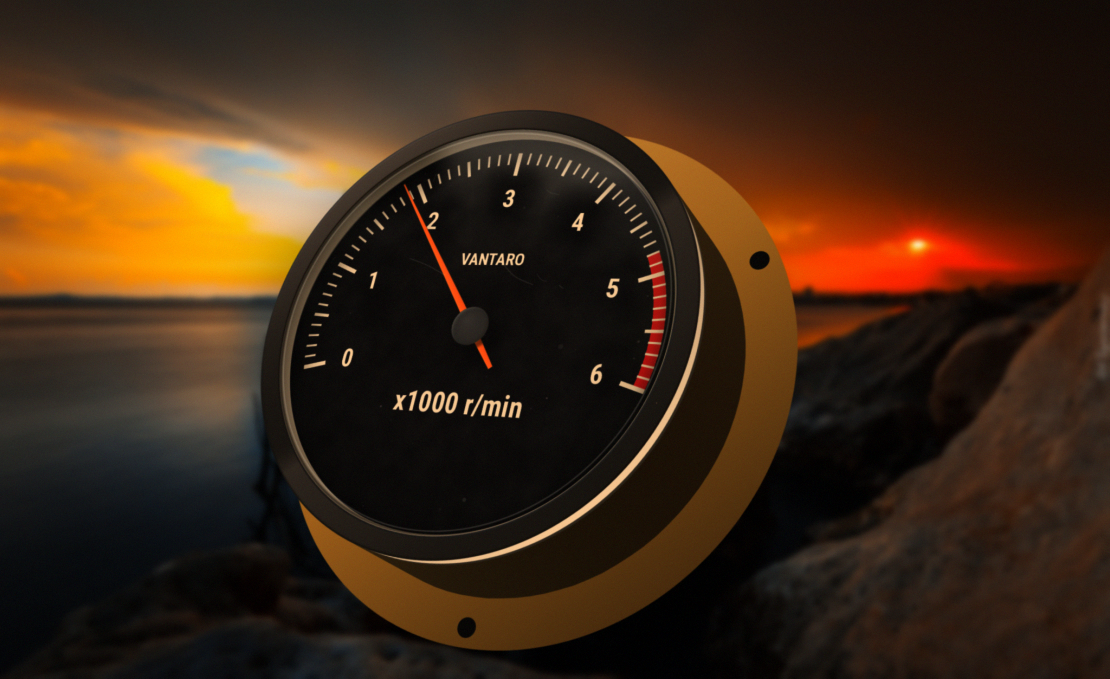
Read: {"value": 1900, "unit": "rpm"}
